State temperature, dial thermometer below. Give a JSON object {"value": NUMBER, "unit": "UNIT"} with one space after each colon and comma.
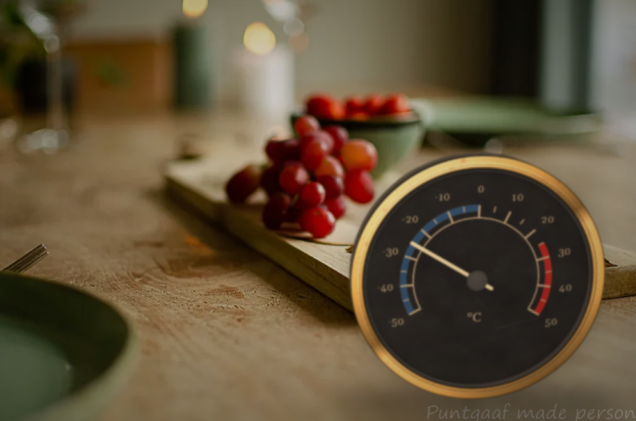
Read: {"value": -25, "unit": "°C"}
